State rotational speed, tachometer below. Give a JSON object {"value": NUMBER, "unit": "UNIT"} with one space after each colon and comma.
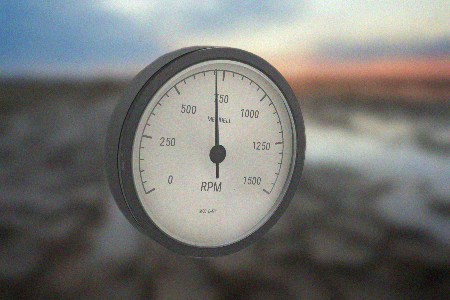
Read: {"value": 700, "unit": "rpm"}
